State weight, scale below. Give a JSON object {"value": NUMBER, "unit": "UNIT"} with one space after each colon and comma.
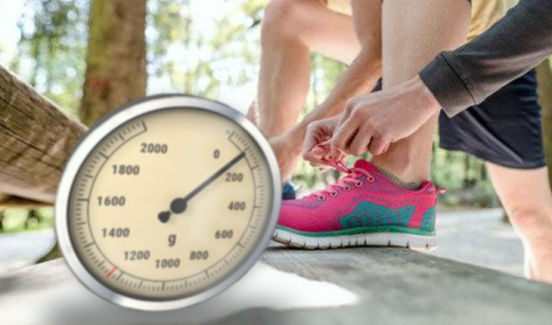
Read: {"value": 100, "unit": "g"}
